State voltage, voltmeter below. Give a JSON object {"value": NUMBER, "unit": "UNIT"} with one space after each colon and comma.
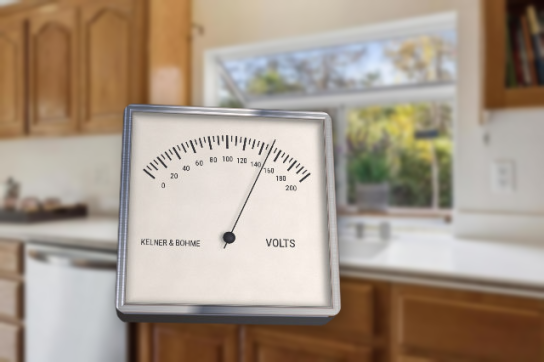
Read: {"value": 150, "unit": "V"}
